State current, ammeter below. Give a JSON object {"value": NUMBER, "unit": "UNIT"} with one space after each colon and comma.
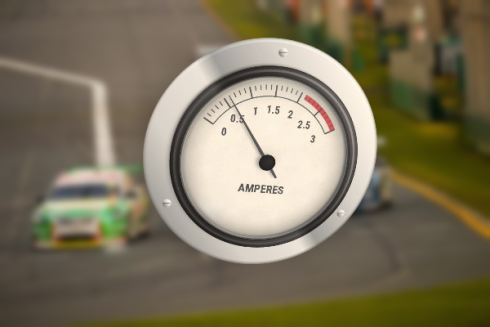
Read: {"value": 0.6, "unit": "A"}
